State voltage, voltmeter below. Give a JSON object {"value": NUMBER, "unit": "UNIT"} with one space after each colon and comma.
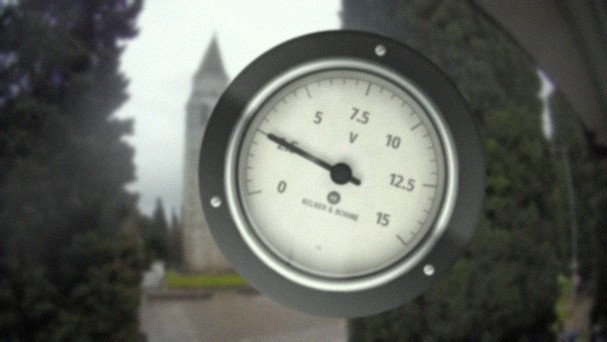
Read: {"value": 2.5, "unit": "V"}
